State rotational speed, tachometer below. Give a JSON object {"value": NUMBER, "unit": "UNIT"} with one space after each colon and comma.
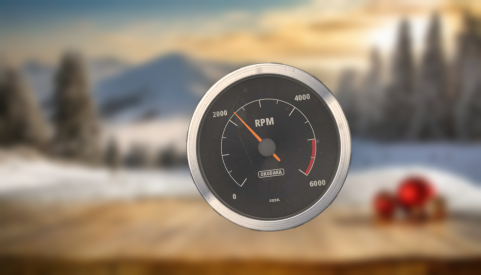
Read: {"value": 2250, "unit": "rpm"}
